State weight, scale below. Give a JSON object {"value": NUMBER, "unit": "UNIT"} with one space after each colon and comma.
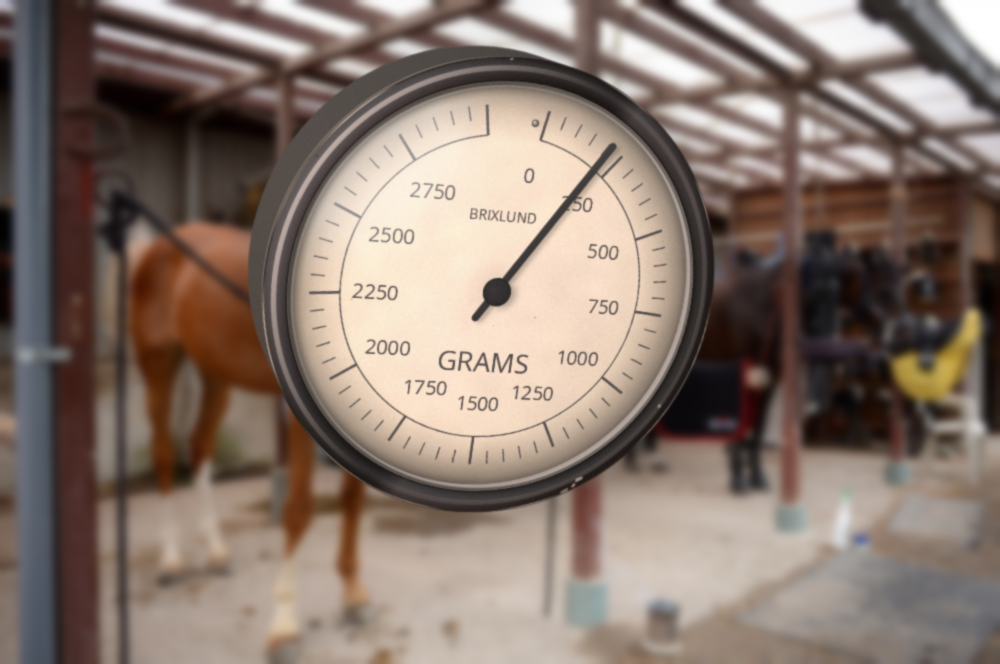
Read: {"value": 200, "unit": "g"}
